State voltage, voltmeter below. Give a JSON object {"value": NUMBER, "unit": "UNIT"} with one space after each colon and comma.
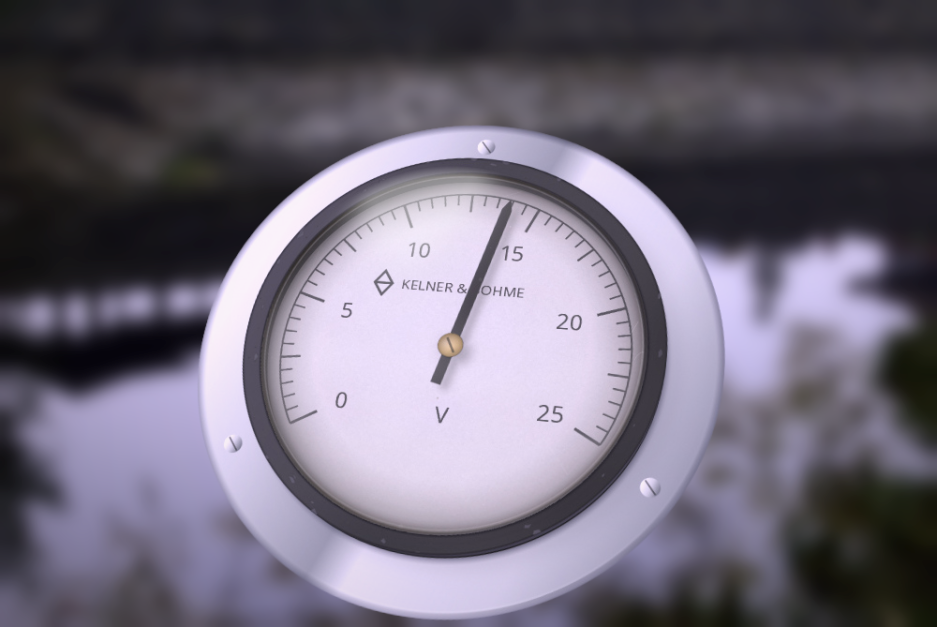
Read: {"value": 14, "unit": "V"}
